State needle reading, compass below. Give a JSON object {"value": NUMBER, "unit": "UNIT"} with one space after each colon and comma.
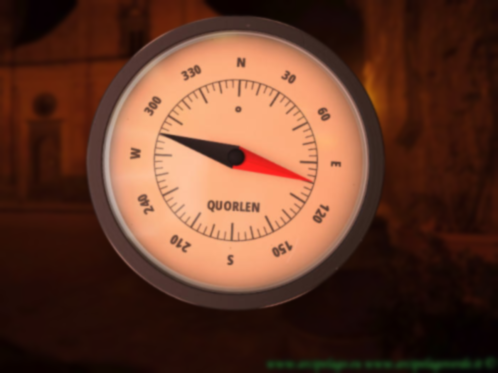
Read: {"value": 105, "unit": "°"}
